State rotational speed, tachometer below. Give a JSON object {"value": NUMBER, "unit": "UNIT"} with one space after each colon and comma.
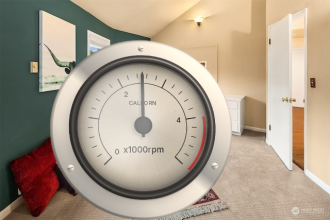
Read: {"value": 2500, "unit": "rpm"}
